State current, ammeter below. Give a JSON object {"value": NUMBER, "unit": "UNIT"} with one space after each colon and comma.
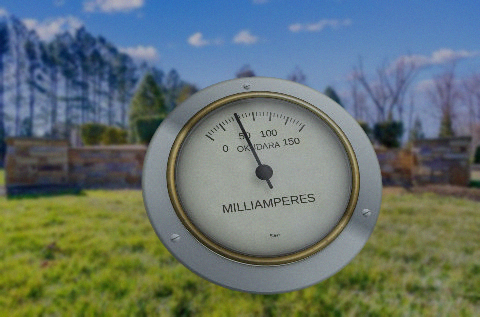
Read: {"value": 50, "unit": "mA"}
